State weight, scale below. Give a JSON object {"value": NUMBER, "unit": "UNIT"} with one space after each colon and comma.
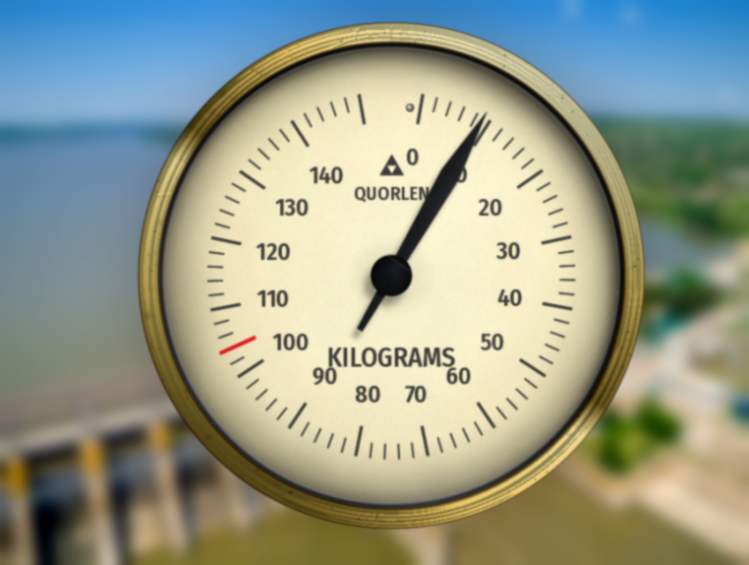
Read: {"value": 9, "unit": "kg"}
